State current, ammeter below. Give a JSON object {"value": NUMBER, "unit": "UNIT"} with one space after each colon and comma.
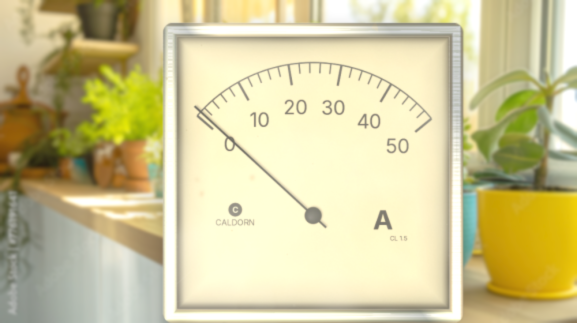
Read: {"value": 1, "unit": "A"}
